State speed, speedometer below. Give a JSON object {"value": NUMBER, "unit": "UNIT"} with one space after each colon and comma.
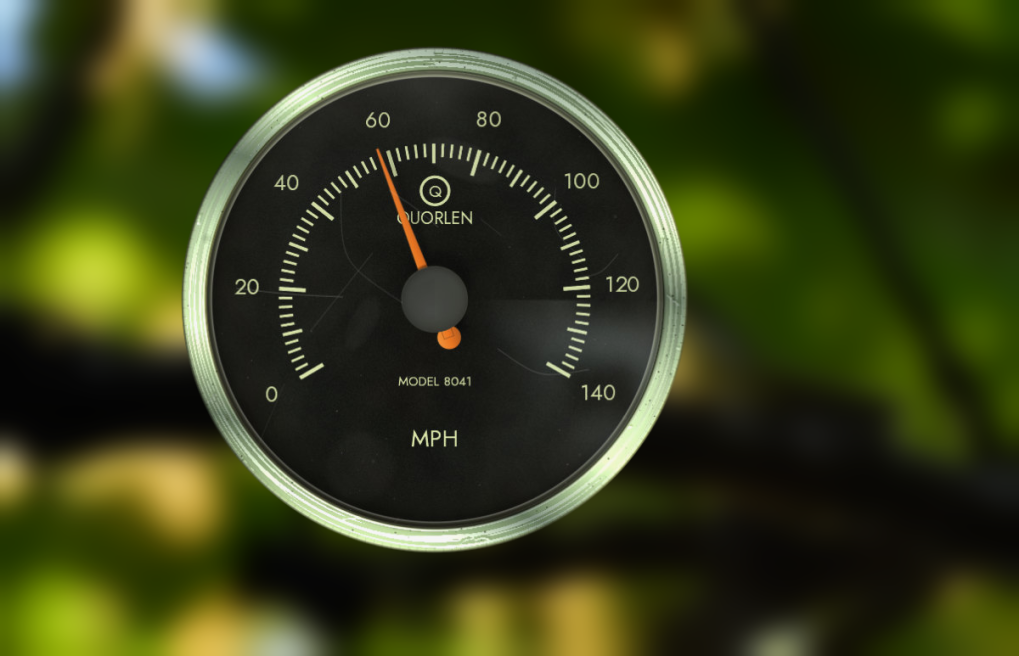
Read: {"value": 58, "unit": "mph"}
